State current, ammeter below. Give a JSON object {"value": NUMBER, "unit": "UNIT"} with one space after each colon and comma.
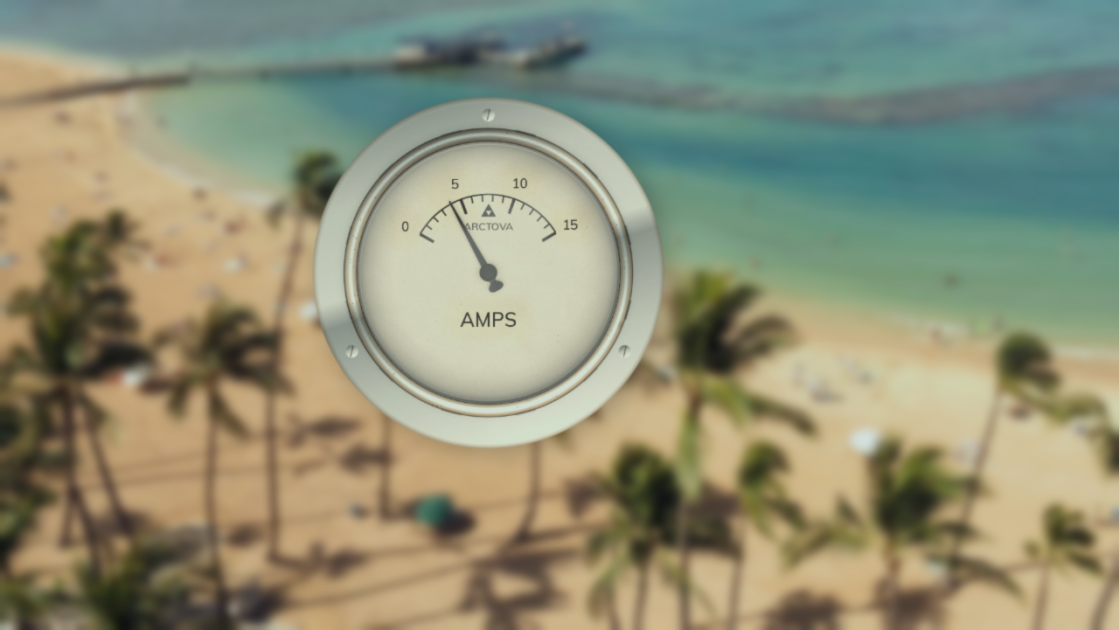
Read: {"value": 4, "unit": "A"}
